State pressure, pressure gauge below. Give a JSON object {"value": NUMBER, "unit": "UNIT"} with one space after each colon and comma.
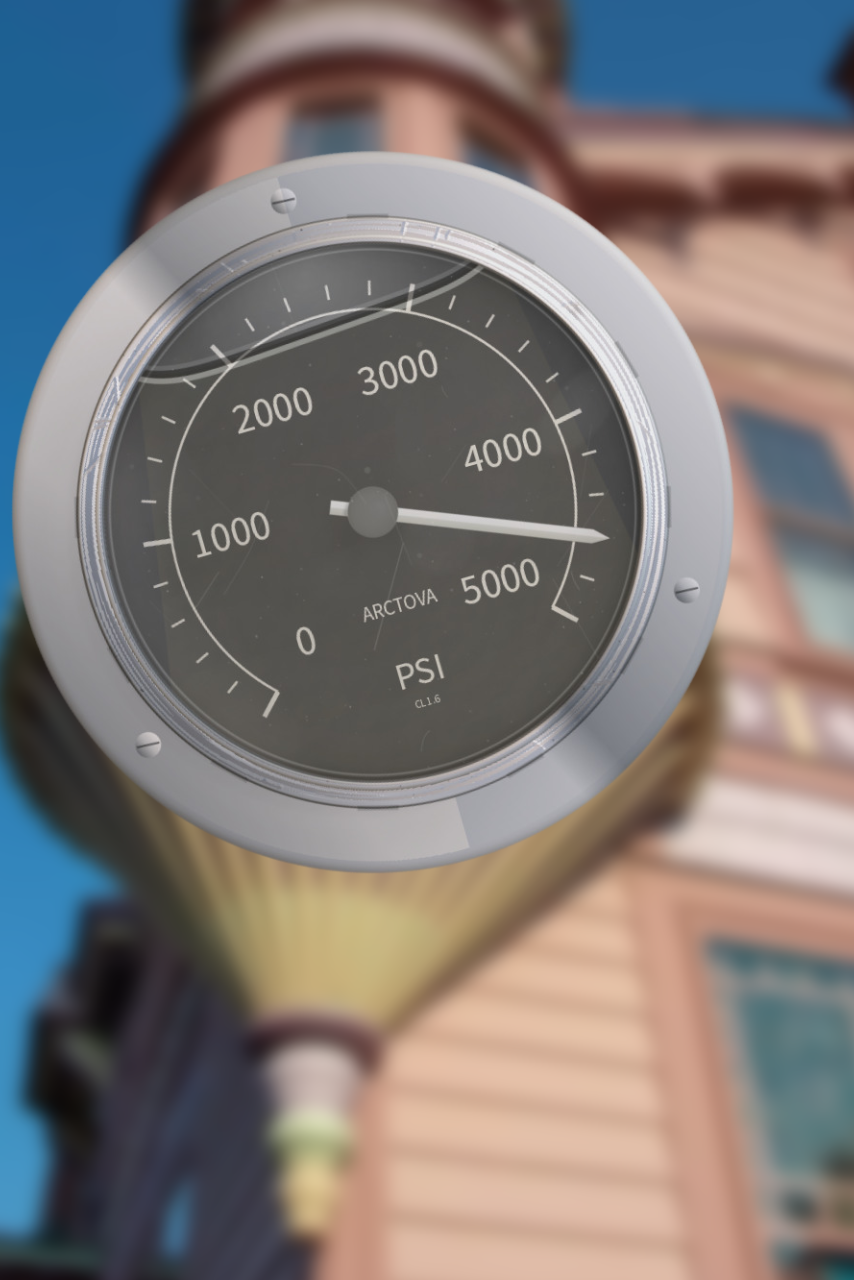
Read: {"value": 4600, "unit": "psi"}
